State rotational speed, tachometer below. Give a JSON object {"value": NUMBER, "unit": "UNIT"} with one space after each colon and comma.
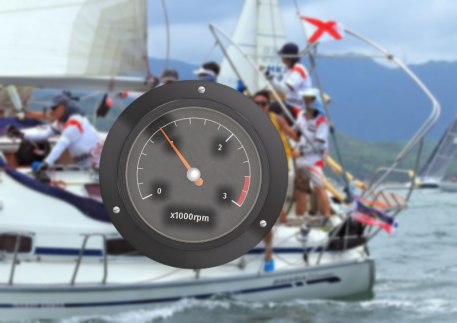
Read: {"value": 1000, "unit": "rpm"}
